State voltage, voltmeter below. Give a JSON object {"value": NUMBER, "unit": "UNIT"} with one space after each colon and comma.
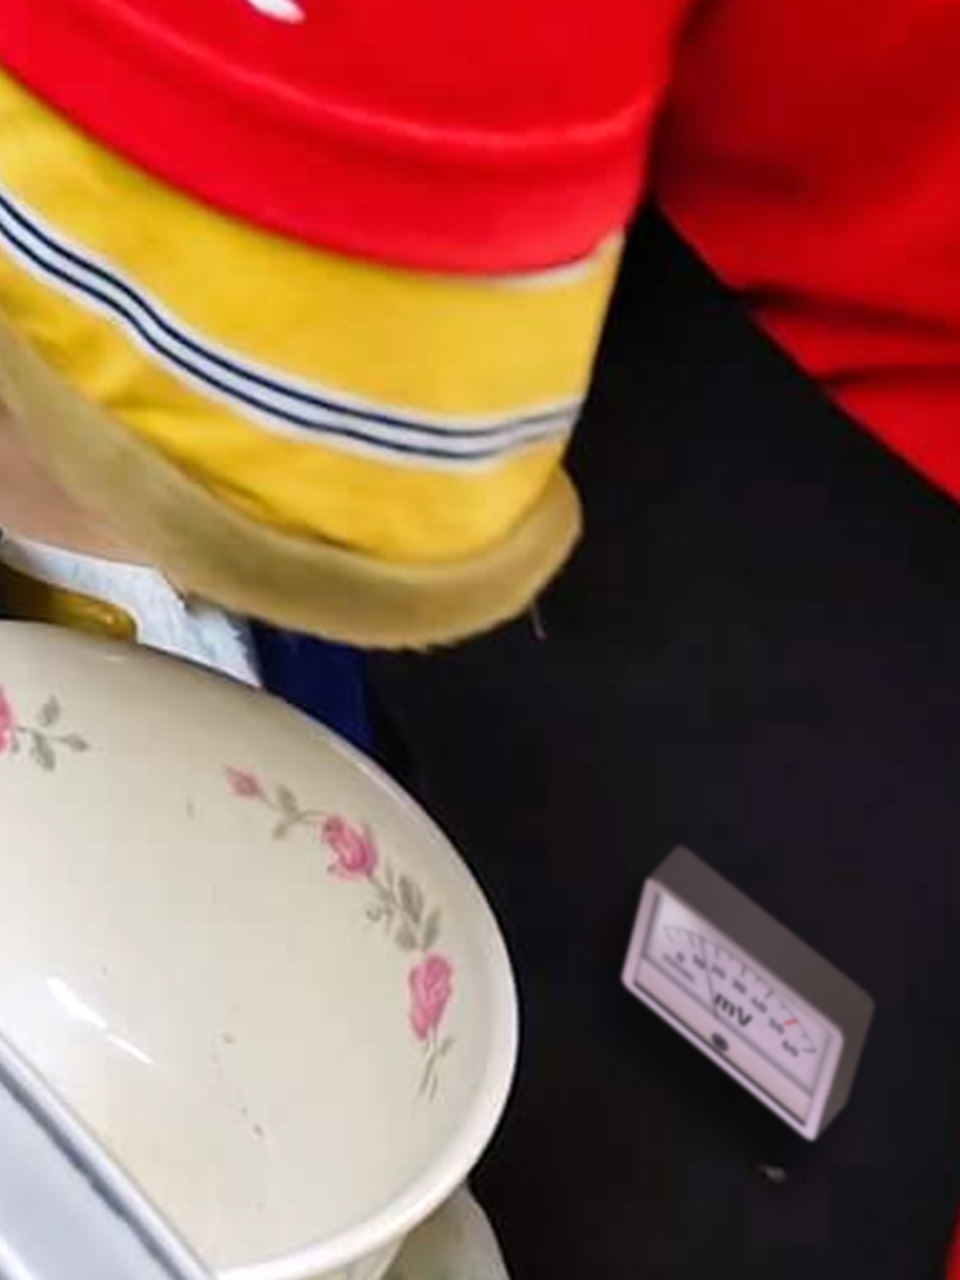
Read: {"value": 15, "unit": "mV"}
